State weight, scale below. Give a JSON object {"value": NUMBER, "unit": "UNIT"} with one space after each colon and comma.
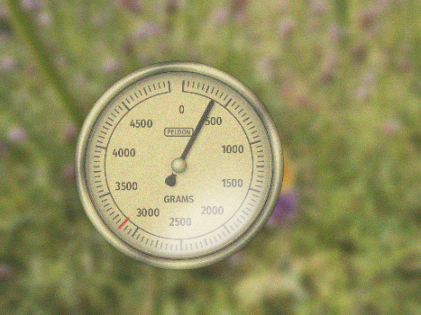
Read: {"value": 350, "unit": "g"}
